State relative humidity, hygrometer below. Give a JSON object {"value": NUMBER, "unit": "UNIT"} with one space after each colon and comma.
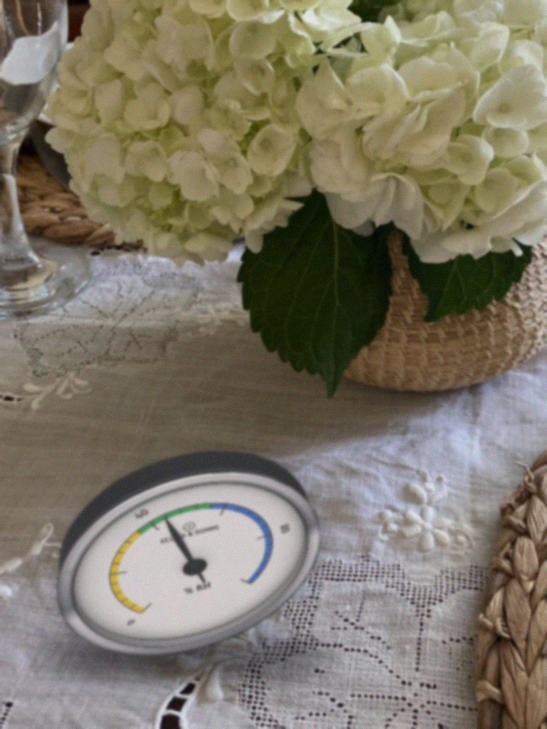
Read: {"value": 44, "unit": "%"}
